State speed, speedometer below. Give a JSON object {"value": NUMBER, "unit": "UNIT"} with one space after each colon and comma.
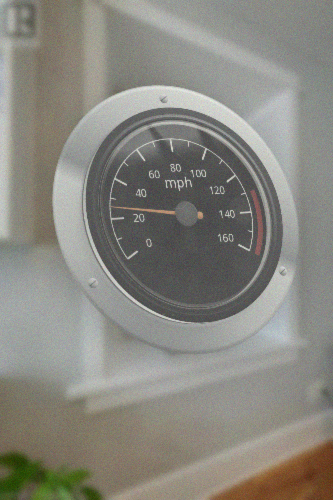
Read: {"value": 25, "unit": "mph"}
